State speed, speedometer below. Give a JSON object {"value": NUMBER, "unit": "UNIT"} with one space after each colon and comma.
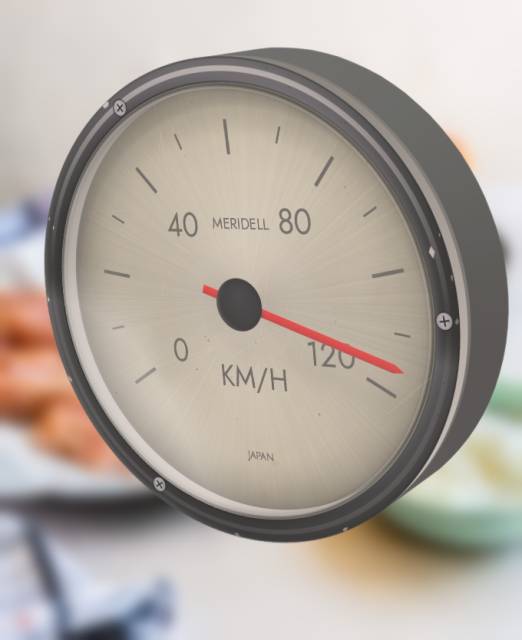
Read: {"value": 115, "unit": "km/h"}
